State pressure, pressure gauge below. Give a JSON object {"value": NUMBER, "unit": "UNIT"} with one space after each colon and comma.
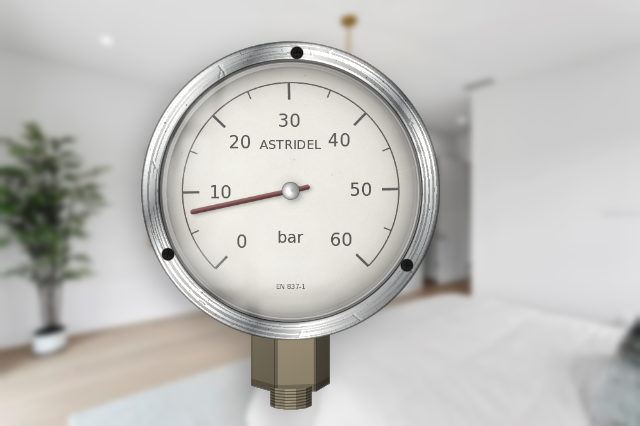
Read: {"value": 7.5, "unit": "bar"}
